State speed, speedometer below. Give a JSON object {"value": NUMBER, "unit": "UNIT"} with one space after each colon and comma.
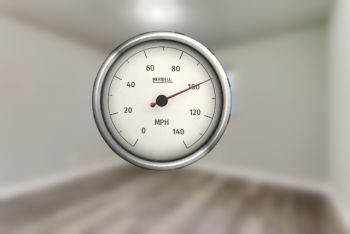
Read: {"value": 100, "unit": "mph"}
